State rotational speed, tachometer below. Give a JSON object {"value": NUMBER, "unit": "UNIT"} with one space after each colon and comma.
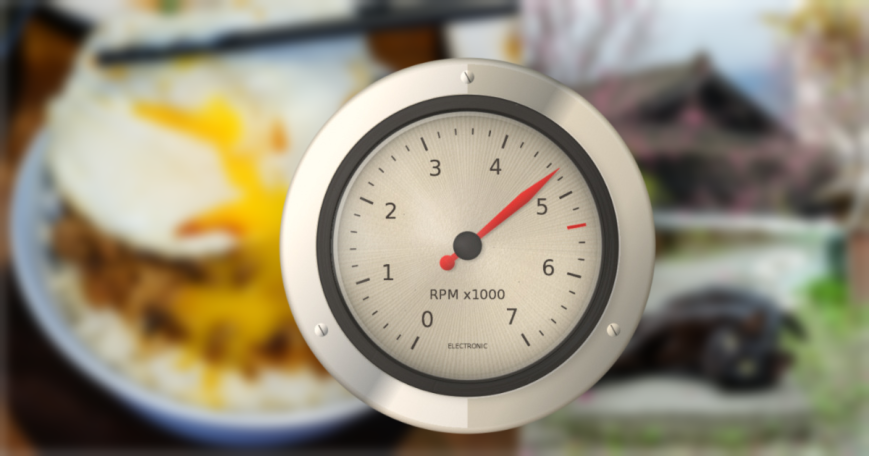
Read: {"value": 4700, "unit": "rpm"}
